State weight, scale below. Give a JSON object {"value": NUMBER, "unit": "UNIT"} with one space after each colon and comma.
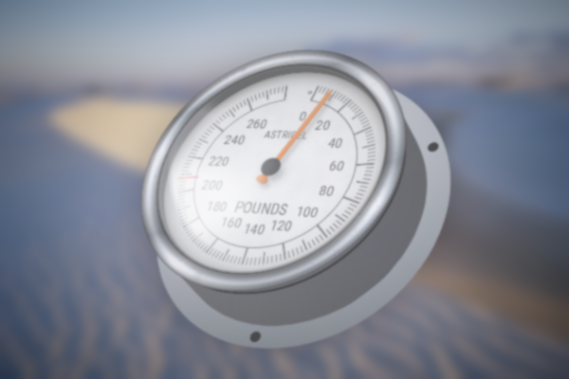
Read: {"value": 10, "unit": "lb"}
